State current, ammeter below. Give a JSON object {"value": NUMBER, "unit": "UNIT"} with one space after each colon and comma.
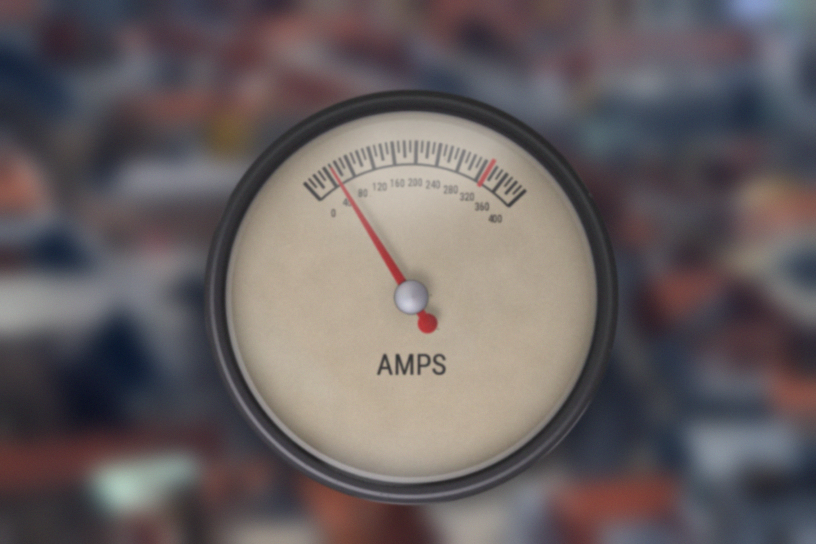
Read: {"value": 50, "unit": "A"}
